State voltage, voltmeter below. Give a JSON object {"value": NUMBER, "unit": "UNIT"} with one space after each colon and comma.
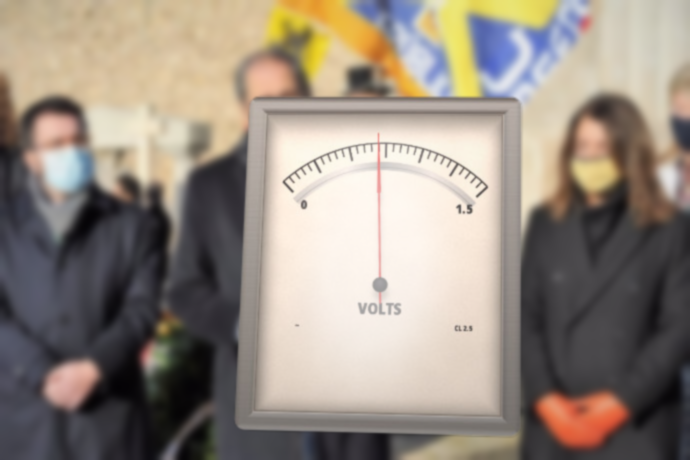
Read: {"value": 0.7, "unit": "V"}
